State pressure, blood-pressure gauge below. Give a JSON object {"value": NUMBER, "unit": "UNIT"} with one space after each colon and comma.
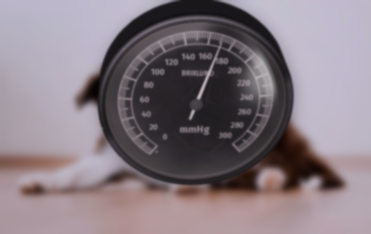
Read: {"value": 170, "unit": "mmHg"}
